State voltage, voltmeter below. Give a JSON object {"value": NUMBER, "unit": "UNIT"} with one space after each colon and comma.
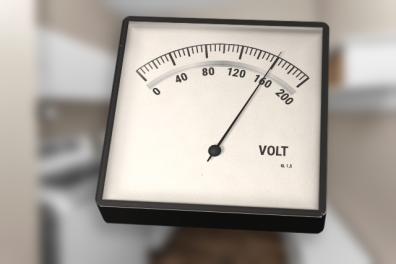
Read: {"value": 160, "unit": "V"}
